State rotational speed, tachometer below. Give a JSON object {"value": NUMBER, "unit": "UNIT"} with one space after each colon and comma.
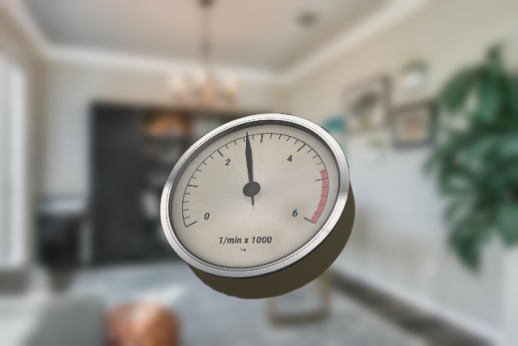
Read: {"value": 2700, "unit": "rpm"}
